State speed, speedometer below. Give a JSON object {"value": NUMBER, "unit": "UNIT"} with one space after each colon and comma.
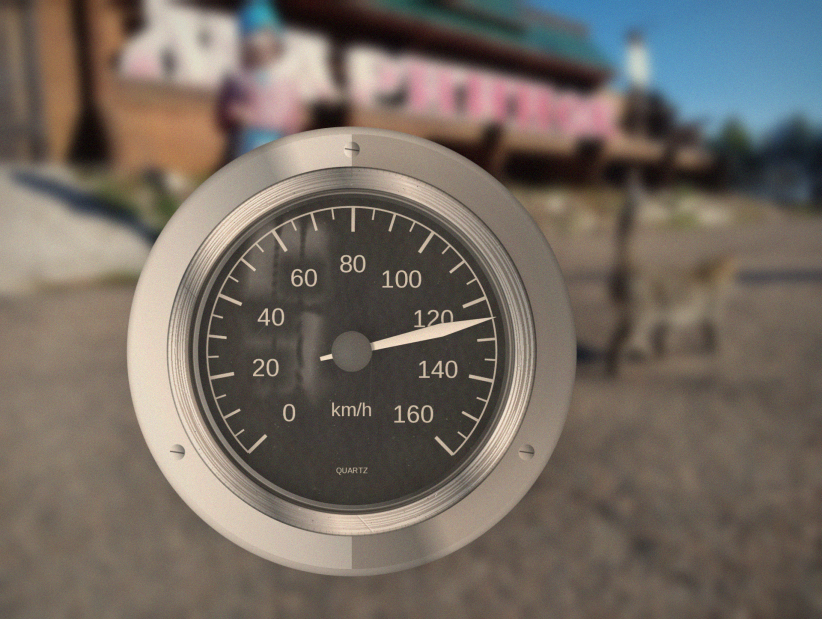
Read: {"value": 125, "unit": "km/h"}
